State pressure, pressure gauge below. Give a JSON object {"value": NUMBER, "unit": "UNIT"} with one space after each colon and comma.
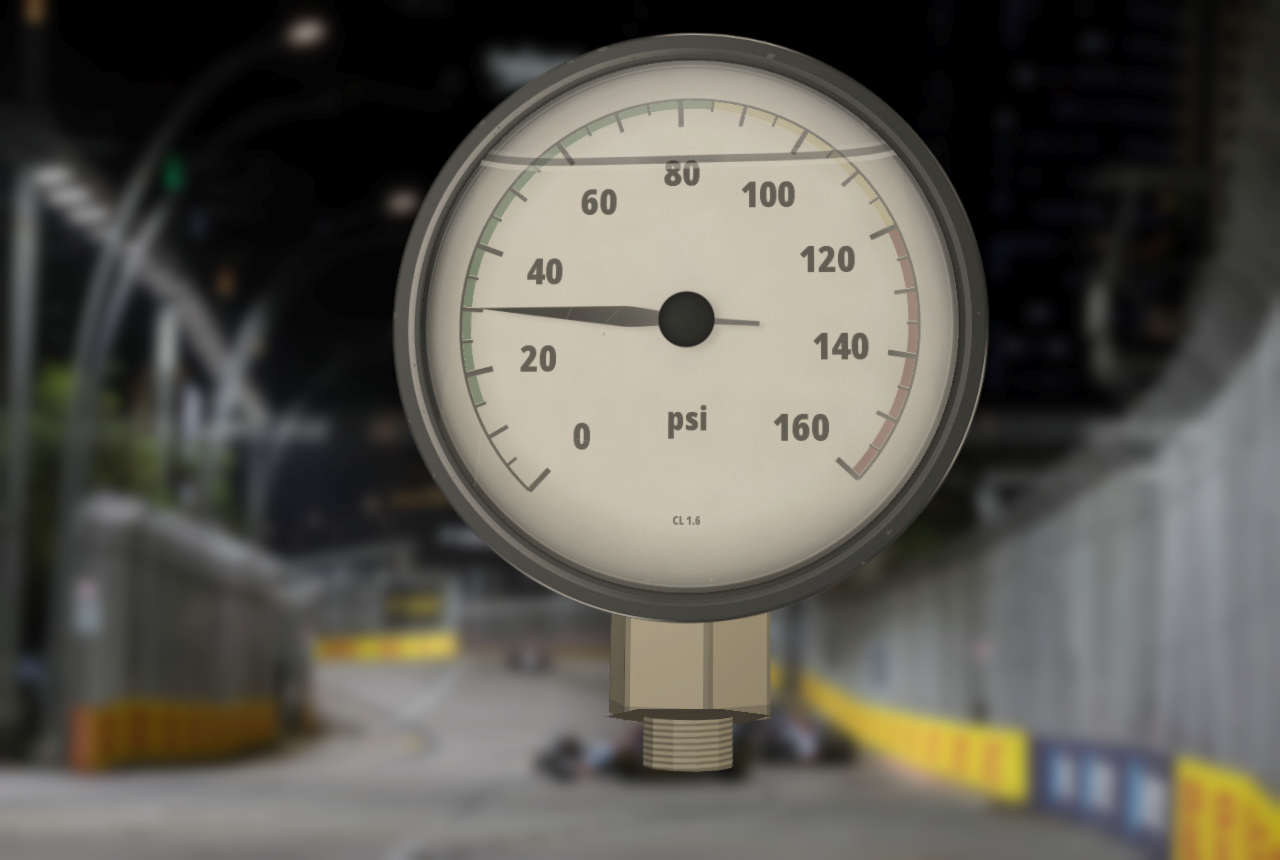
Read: {"value": 30, "unit": "psi"}
